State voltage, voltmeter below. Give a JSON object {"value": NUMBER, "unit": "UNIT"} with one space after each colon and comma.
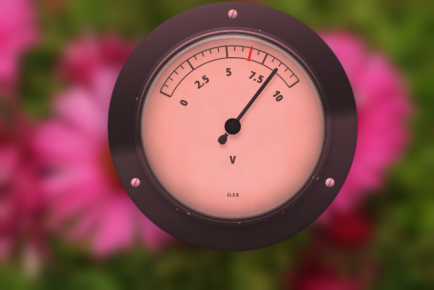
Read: {"value": 8.5, "unit": "V"}
